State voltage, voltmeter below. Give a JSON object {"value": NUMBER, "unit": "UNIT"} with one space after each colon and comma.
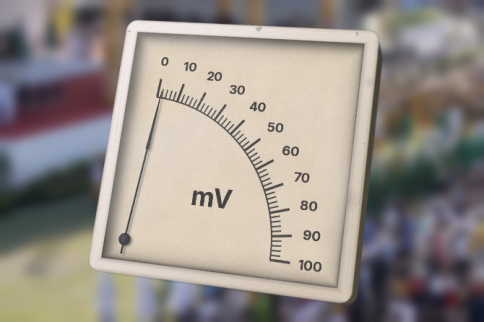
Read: {"value": 2, "unit": "mV"}
